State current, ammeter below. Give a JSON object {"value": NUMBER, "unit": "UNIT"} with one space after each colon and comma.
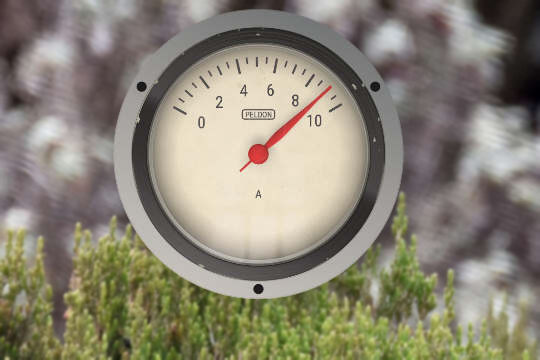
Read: {"value": 9, "unit": "A"}
